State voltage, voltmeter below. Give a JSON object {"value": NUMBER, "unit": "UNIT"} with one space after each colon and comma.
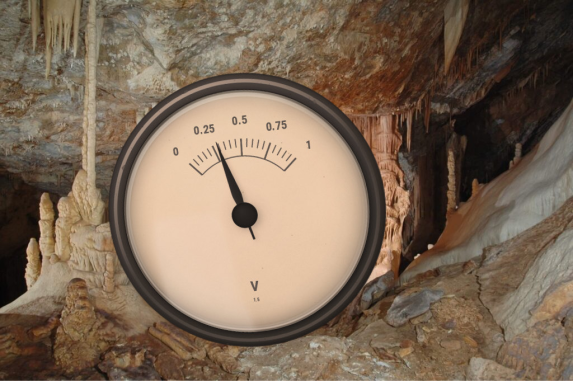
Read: {"value": 0.3, "unit": "V"}
